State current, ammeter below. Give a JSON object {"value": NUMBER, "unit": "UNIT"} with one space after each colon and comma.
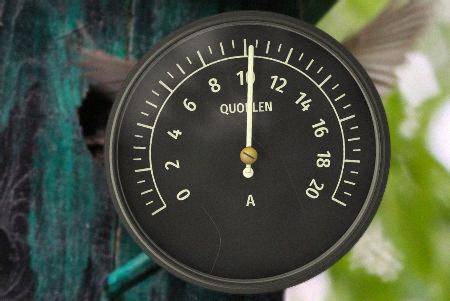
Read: {"value": 10.25, "unit": "A"}
